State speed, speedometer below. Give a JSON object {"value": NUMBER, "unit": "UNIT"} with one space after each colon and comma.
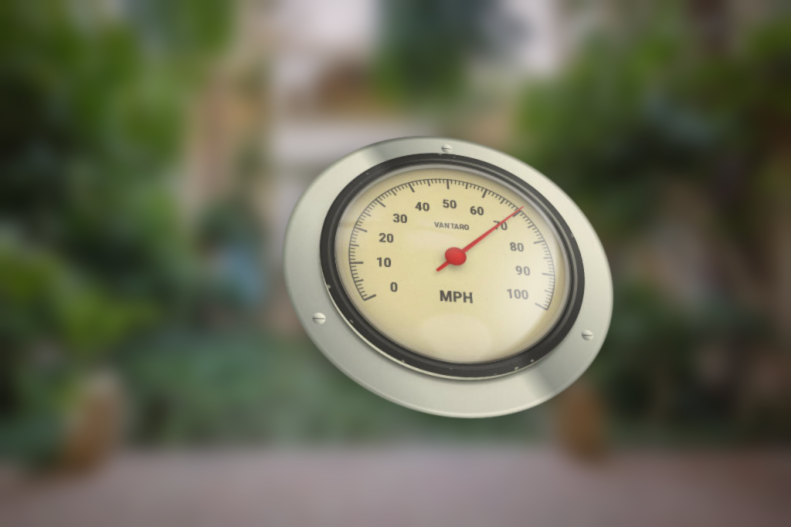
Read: {"value": 70, "unit": "mph"}
